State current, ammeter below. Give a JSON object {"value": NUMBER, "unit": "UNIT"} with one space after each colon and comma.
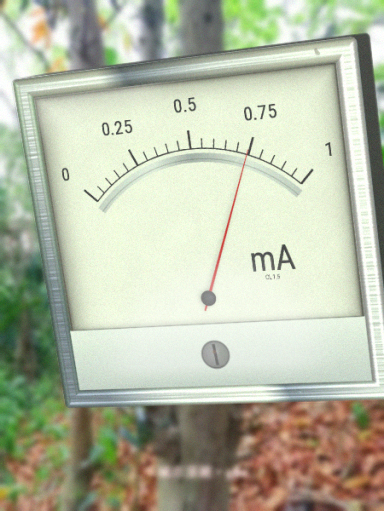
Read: {"value": 0.75, "unit": "mA"}
